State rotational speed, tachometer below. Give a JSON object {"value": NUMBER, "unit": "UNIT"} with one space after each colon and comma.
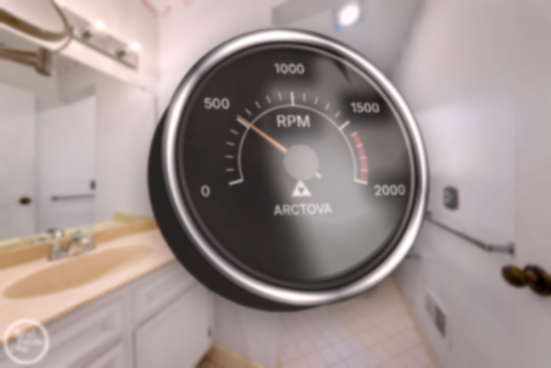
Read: {"value": 500, "unit": "rpm"}
